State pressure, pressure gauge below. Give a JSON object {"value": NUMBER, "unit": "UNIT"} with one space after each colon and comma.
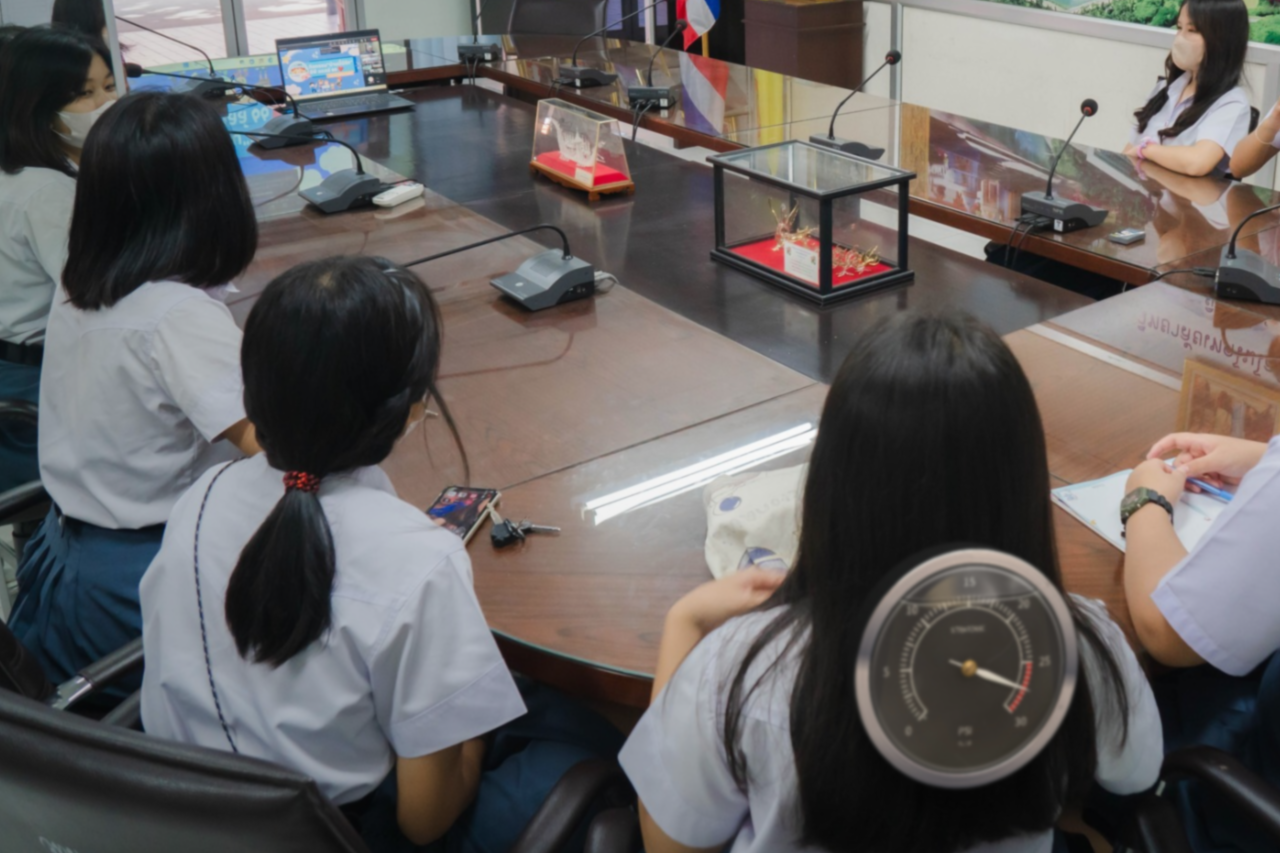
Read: {"value": 27.5, "unit": "psi"}
